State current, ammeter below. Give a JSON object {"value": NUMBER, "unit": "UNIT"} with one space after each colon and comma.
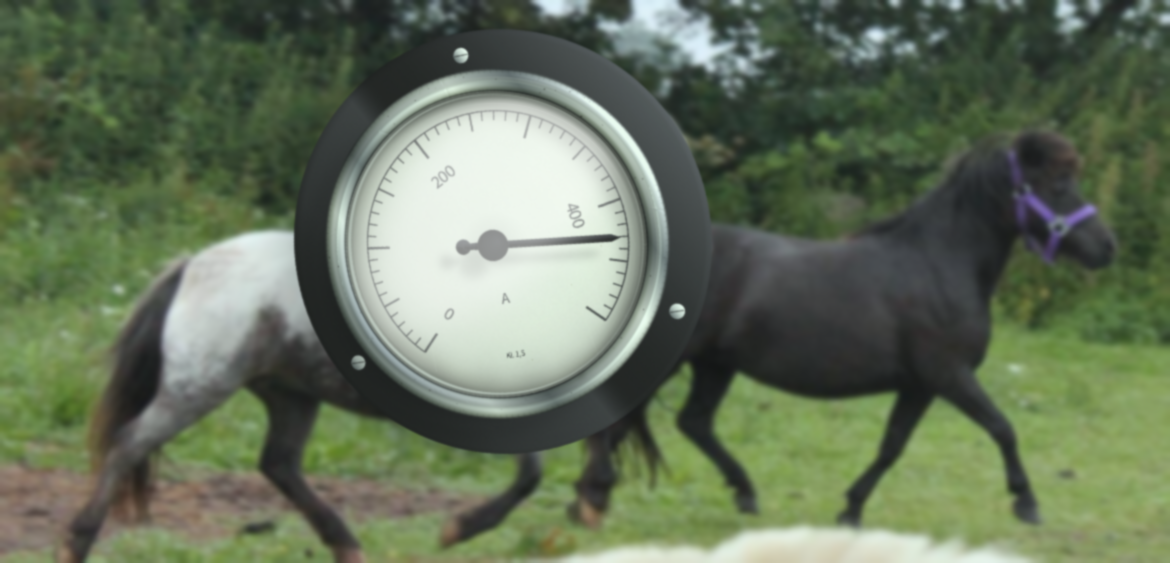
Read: {"value": 430, "unit": "A"}
